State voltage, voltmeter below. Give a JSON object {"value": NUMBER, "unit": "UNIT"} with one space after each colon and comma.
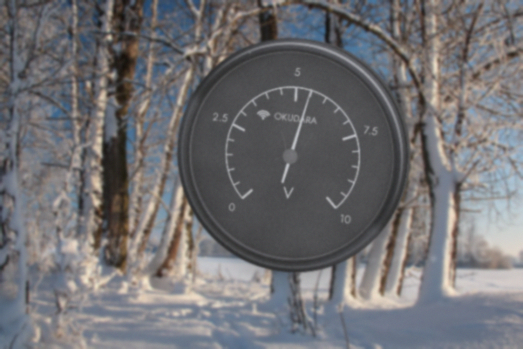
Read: {"value": 5.5, "unit": "V"}
